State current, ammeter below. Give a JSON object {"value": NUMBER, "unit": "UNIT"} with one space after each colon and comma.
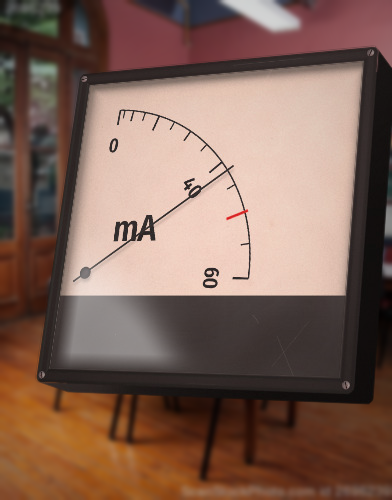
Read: {"value": 42.5, "unit": "mA"}
